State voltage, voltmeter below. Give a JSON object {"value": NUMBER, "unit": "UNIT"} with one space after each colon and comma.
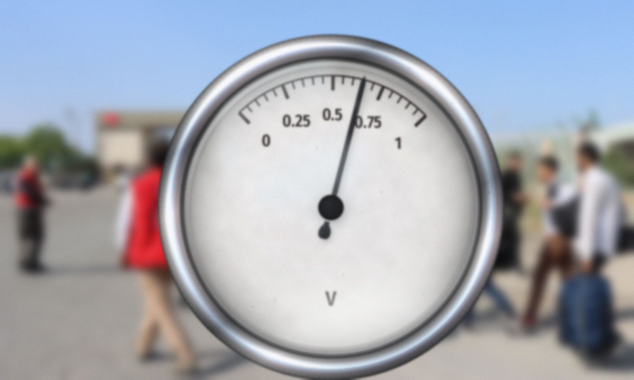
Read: {"value": 0.65, "unit": "V"}
